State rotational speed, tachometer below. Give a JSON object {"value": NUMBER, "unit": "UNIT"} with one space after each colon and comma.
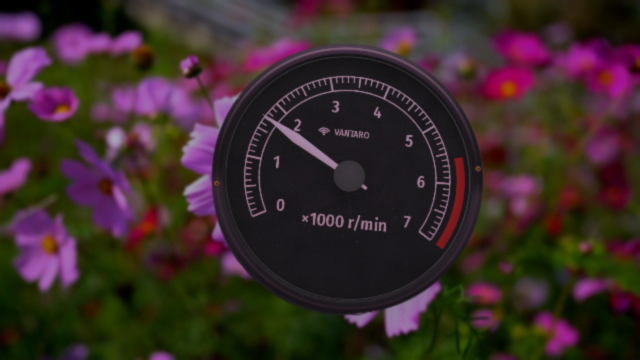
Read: {"value": 1700, "unit": "rpm"}
